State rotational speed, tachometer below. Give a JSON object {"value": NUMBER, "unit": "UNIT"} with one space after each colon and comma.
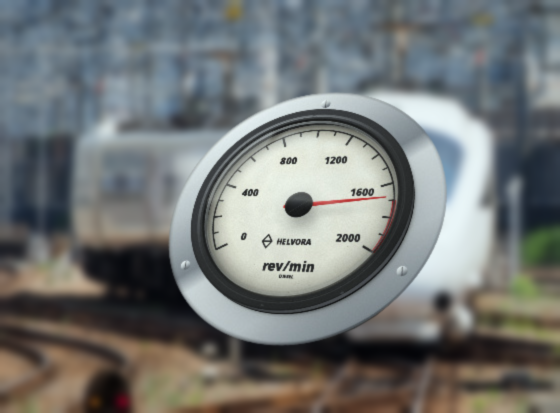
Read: {"value": 1700, "unit": "rpm"}
